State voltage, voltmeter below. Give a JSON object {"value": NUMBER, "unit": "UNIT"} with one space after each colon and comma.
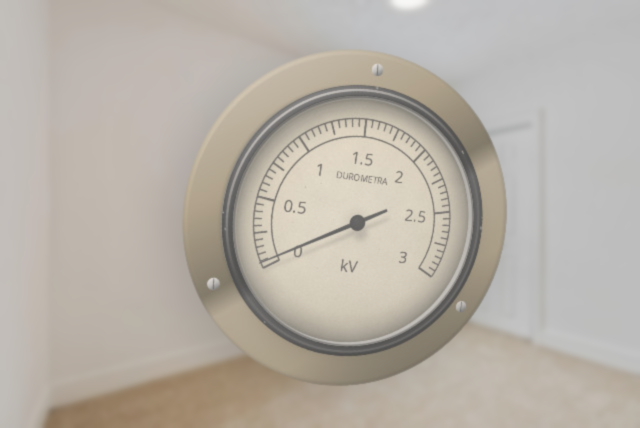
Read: {"value": 0.05, "unit": "kV"}
